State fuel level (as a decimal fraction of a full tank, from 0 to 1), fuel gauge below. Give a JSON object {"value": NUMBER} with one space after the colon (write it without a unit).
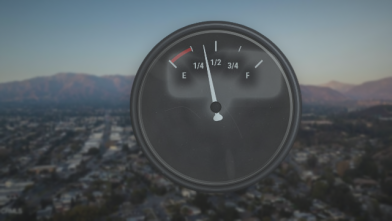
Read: {"value": 0.375}
